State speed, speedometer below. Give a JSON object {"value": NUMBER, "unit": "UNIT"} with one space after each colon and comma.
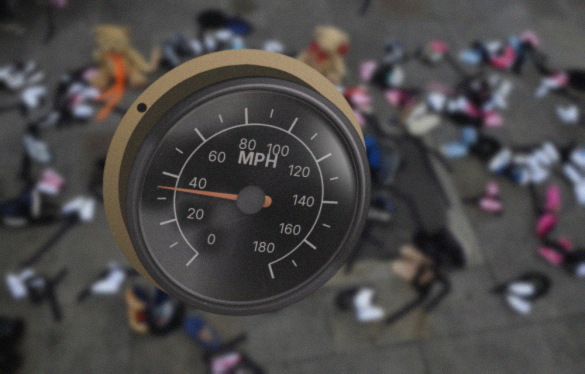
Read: {"value": 35, "unit": "mph"}
